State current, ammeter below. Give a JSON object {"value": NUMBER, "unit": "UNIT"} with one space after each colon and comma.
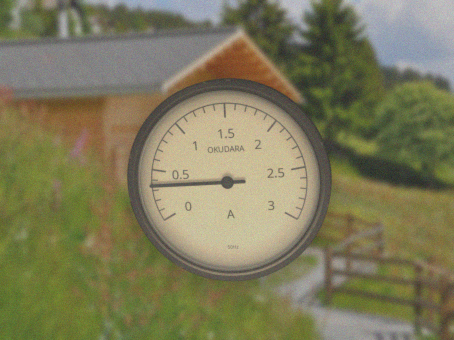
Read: {"value": 0.35, "unit": "A"}
